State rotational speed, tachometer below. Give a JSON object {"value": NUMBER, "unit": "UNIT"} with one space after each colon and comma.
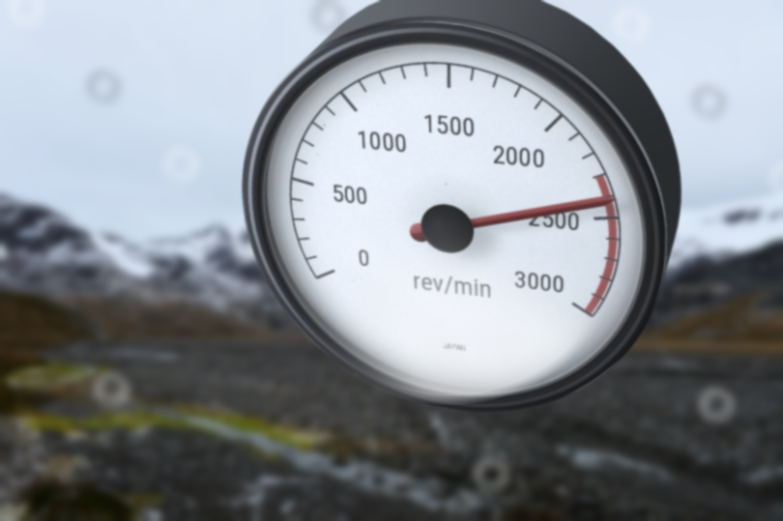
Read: {"value": 2400, "unit": "rpm"}
